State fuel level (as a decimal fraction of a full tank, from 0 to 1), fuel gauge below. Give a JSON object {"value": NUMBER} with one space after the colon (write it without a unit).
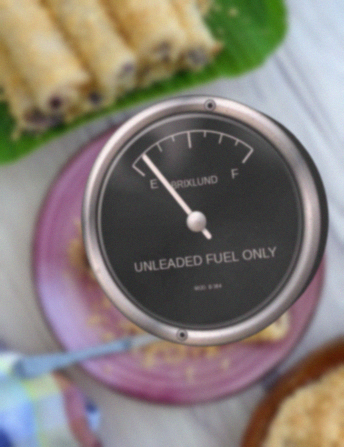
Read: {"value": 0.125}
